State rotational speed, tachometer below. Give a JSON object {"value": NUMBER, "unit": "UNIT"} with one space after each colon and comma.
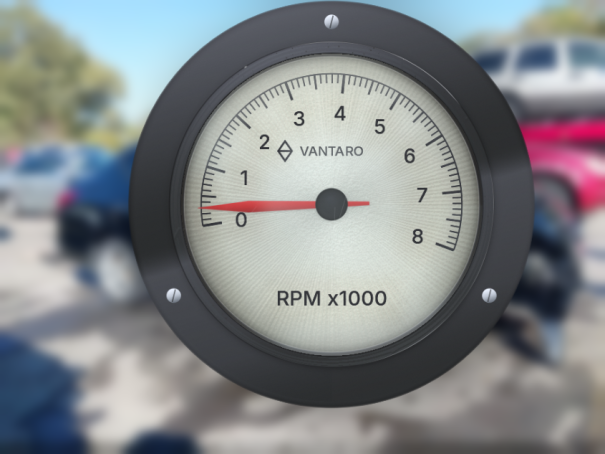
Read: {"value": 300, "unit": "rpm"}
